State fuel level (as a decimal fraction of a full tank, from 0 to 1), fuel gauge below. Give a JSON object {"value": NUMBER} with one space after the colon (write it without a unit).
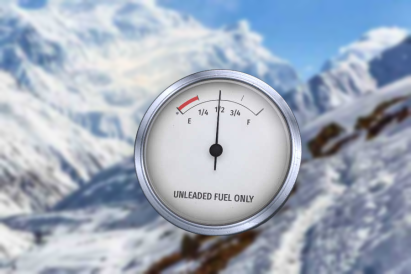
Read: {"value": 0.5}
